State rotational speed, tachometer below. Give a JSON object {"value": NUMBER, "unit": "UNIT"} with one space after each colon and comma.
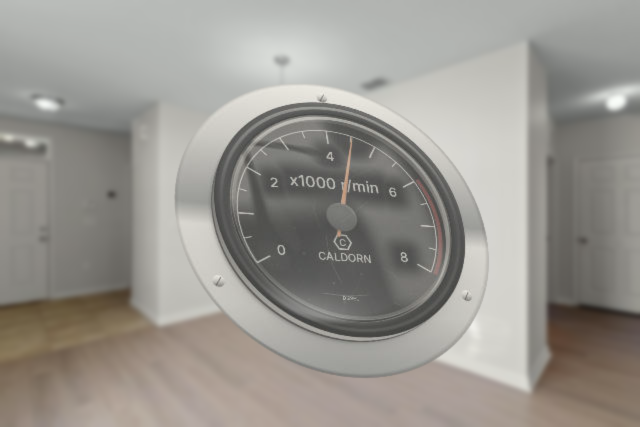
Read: {"value": 4500, "unit": "rpm"}
